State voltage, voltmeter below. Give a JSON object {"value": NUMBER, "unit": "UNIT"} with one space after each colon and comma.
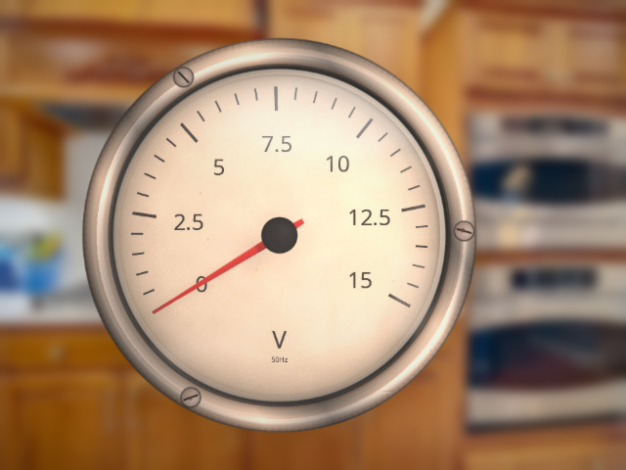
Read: {"value": 0, "unit": "V"}
